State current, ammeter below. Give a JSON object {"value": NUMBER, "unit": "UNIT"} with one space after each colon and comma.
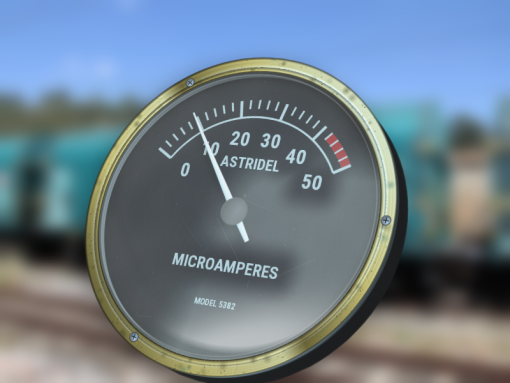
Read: {"value": 10, "unit": "µA"}
